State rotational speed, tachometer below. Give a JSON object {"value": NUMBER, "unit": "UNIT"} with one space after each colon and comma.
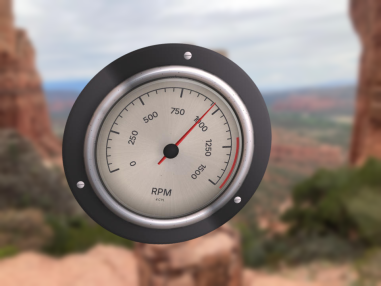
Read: {"value": 950, "unit": "rpm"}
